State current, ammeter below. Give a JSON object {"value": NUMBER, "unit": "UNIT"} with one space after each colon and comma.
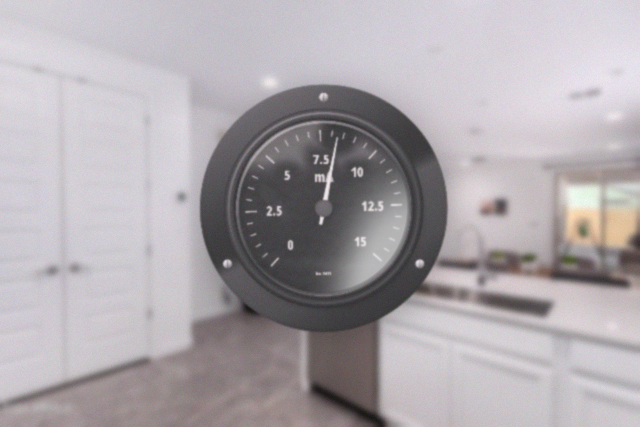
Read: {"value": 8.25, "unit": "mA"}
